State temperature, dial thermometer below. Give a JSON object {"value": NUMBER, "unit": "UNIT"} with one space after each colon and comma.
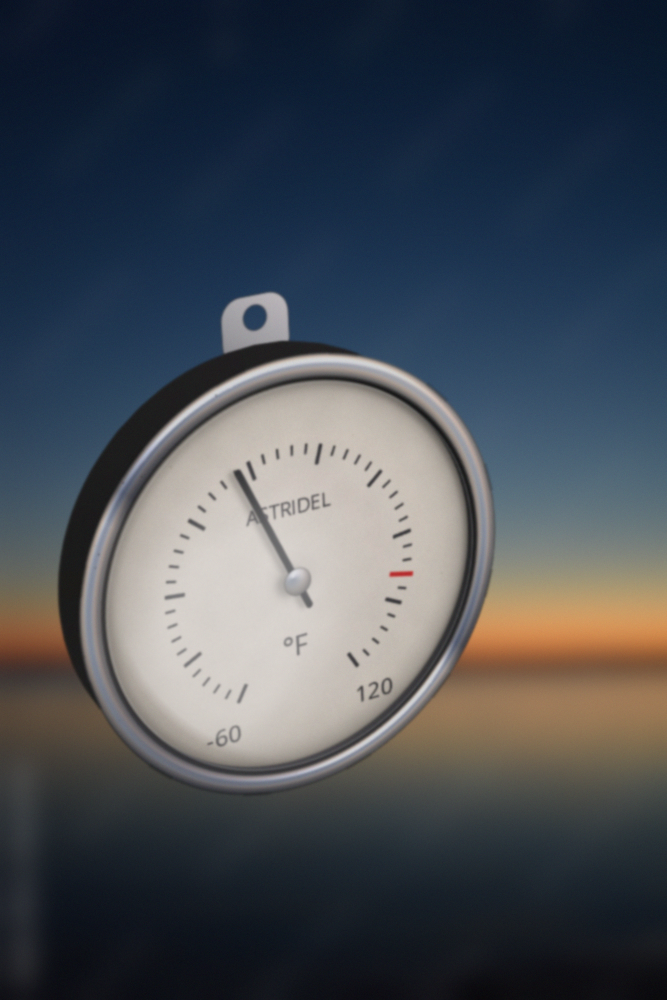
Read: {"value": 16, "unit": "°F"}
